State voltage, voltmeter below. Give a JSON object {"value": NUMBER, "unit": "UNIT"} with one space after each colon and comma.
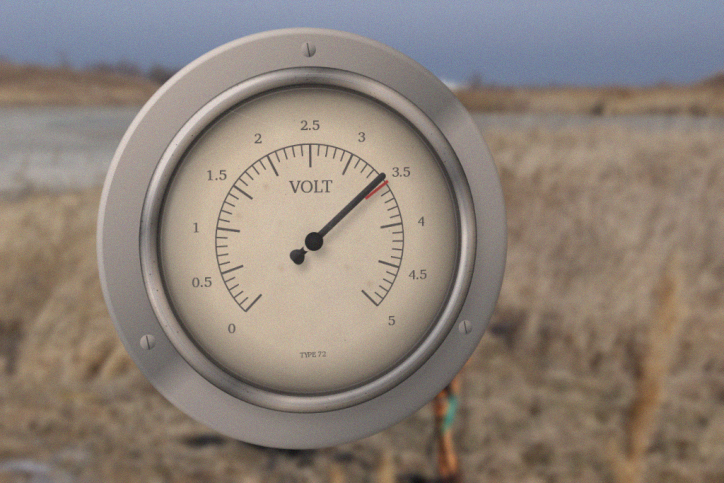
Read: {"value": 3.4, "unit": "V"}
